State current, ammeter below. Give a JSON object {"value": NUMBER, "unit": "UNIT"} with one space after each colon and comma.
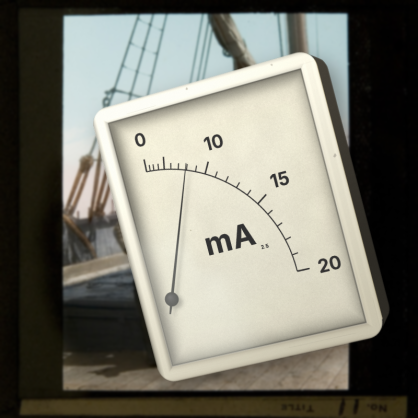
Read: {"value": 8, "unit": "mA"}
